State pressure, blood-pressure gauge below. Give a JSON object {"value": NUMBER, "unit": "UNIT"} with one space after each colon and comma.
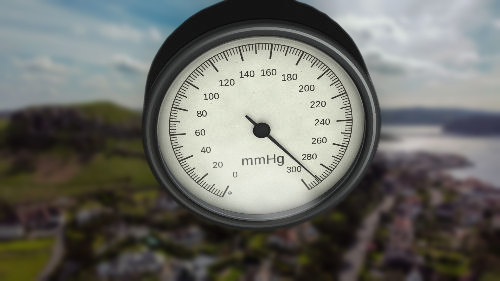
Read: {"value": 290, "unit": "mmHg"}
